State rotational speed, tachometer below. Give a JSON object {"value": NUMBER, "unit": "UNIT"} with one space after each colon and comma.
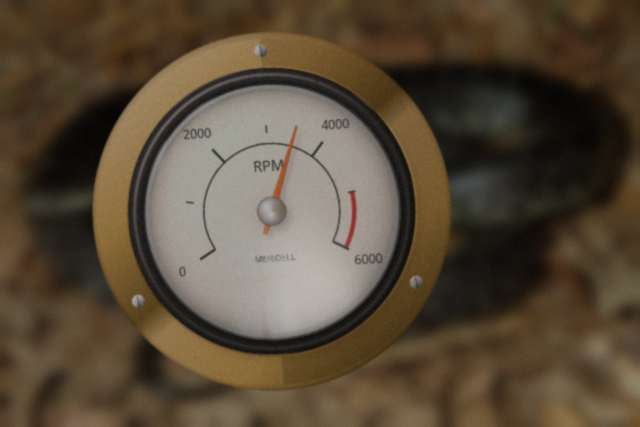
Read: {"value": 3500, "unit": "rpm"}
